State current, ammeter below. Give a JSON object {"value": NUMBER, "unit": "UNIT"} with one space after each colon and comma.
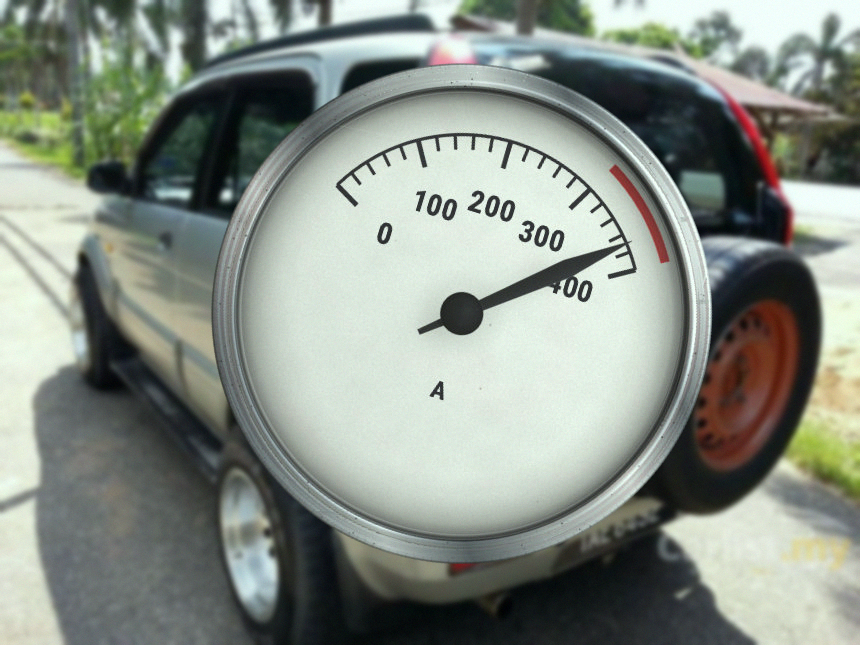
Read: {"value": 370, "unit": "A"}
